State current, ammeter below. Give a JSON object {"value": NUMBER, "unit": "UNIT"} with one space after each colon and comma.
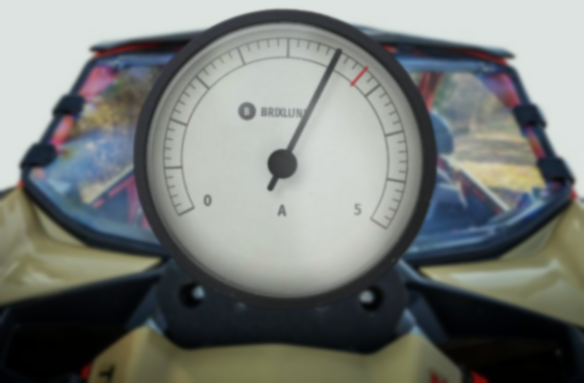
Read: {"value": 3, "unit": "A"}
